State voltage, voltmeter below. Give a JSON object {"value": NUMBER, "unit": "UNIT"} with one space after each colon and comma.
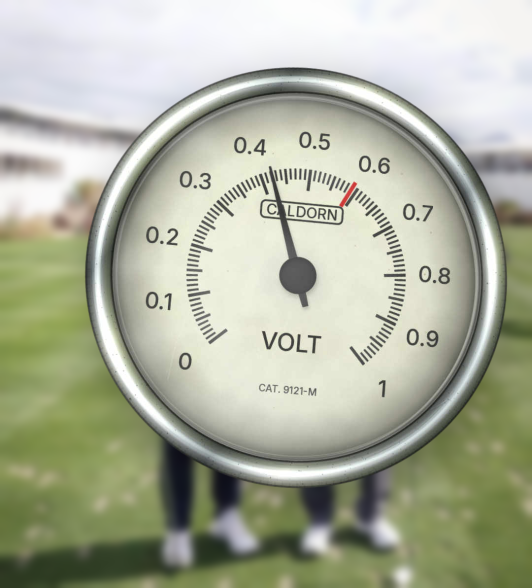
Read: {"value": 0.42, "unit": "V"}
